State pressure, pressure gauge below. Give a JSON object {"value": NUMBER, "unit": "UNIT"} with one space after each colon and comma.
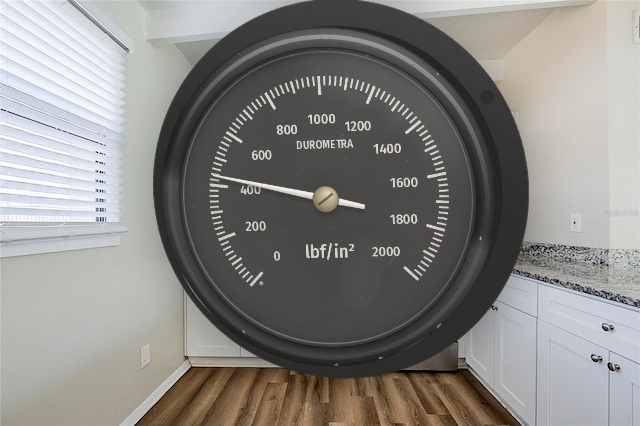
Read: {"value": 440, "unit": "psi"}
